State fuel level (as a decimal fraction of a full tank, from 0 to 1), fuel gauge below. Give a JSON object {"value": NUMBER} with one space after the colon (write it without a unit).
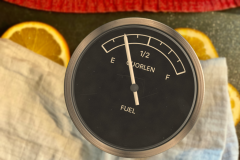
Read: {"value": 0.25}
